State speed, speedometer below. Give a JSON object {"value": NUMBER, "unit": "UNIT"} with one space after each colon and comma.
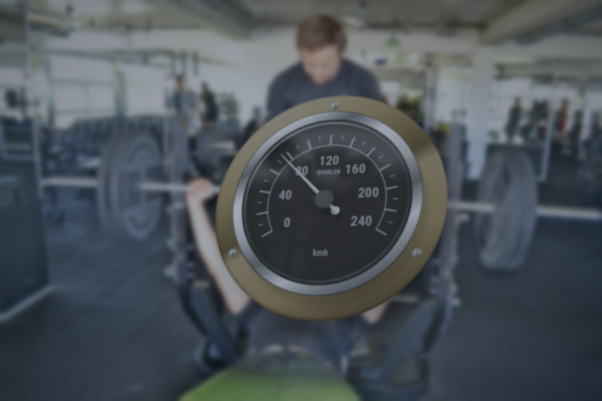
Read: {"value": 75, "unit": "km/h"}
